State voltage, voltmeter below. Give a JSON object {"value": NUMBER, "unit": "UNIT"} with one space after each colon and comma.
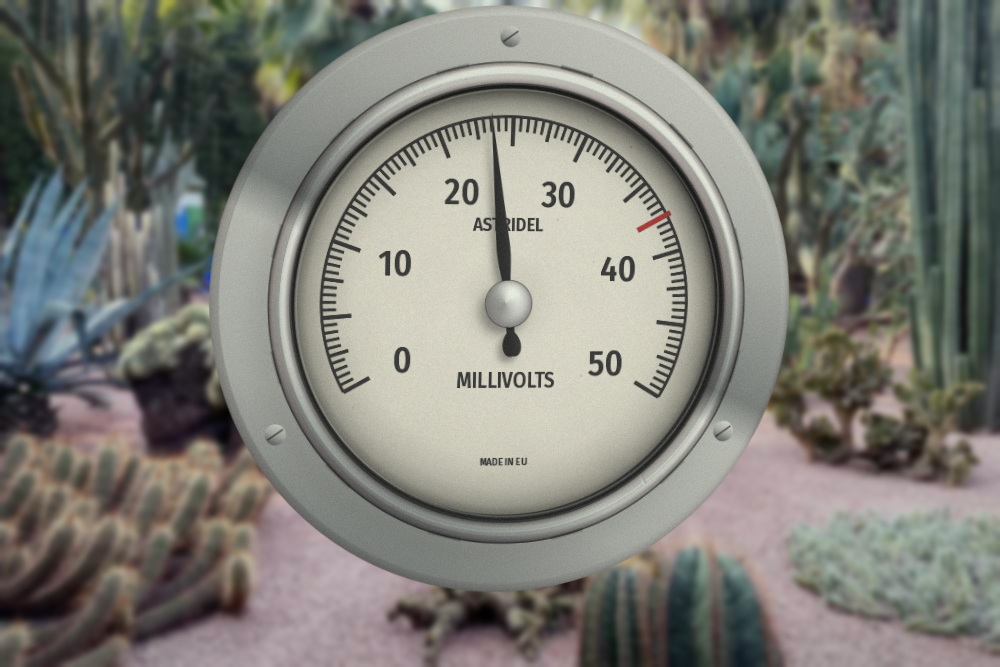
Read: {"value": 23.5, "unit": "mV"}
